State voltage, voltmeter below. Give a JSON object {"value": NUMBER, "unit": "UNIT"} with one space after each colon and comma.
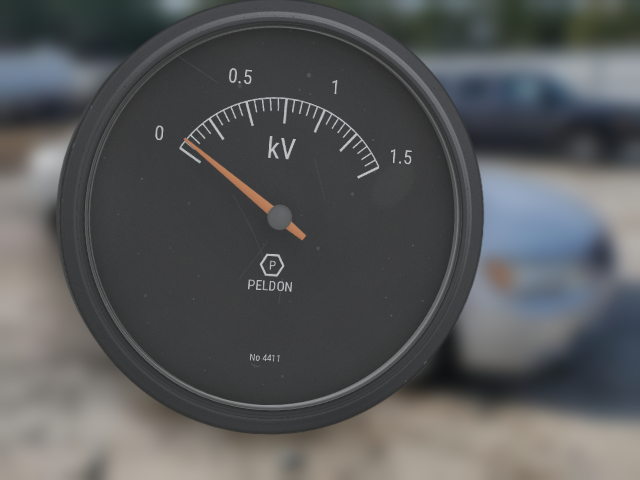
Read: {"value": 0.05, "unit": "kV"}
